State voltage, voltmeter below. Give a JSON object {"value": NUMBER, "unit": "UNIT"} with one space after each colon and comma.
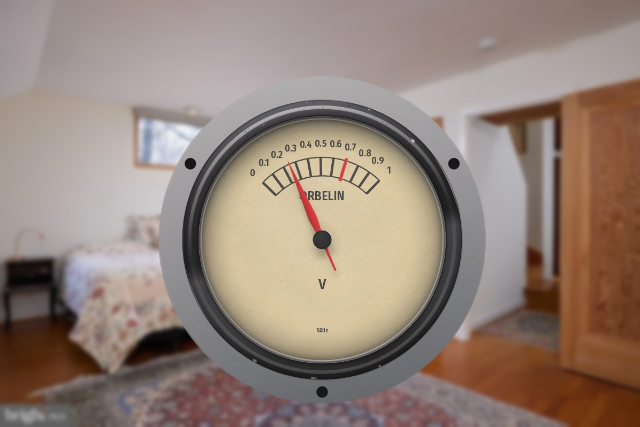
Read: {"value": 0.25, "unit": "V"}
